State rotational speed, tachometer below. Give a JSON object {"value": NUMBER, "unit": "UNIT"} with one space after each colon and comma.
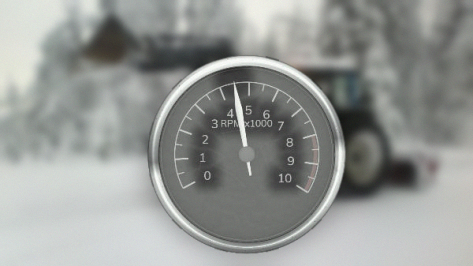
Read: {"value": 4500, "unit": "rpm"}
